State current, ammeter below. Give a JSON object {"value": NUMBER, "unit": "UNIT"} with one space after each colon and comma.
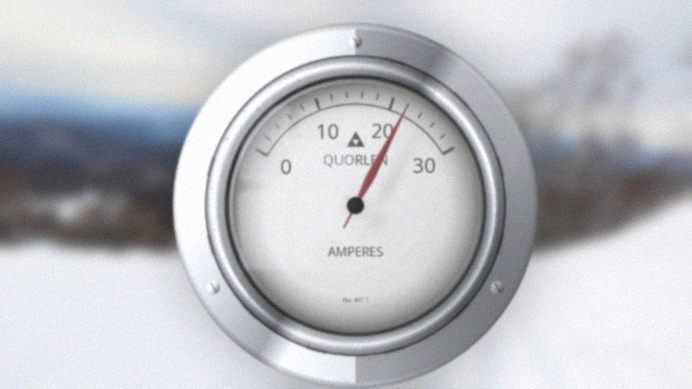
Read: {"value": 22, "unit": "A"}
